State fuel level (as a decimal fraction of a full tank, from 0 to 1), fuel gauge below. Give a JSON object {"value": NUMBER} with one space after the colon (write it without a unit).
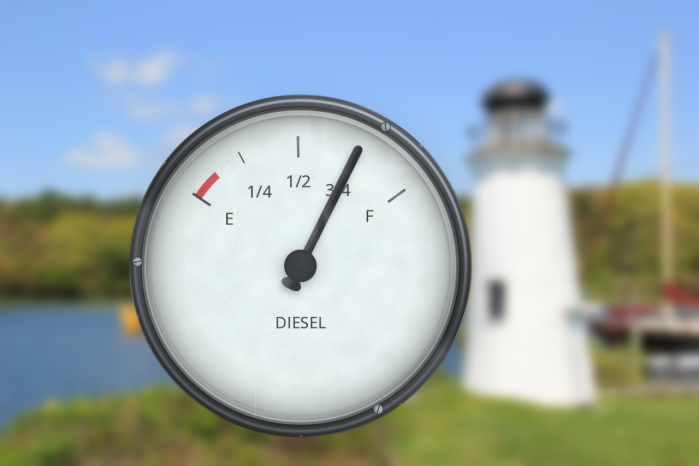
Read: {"value": 0.75}
